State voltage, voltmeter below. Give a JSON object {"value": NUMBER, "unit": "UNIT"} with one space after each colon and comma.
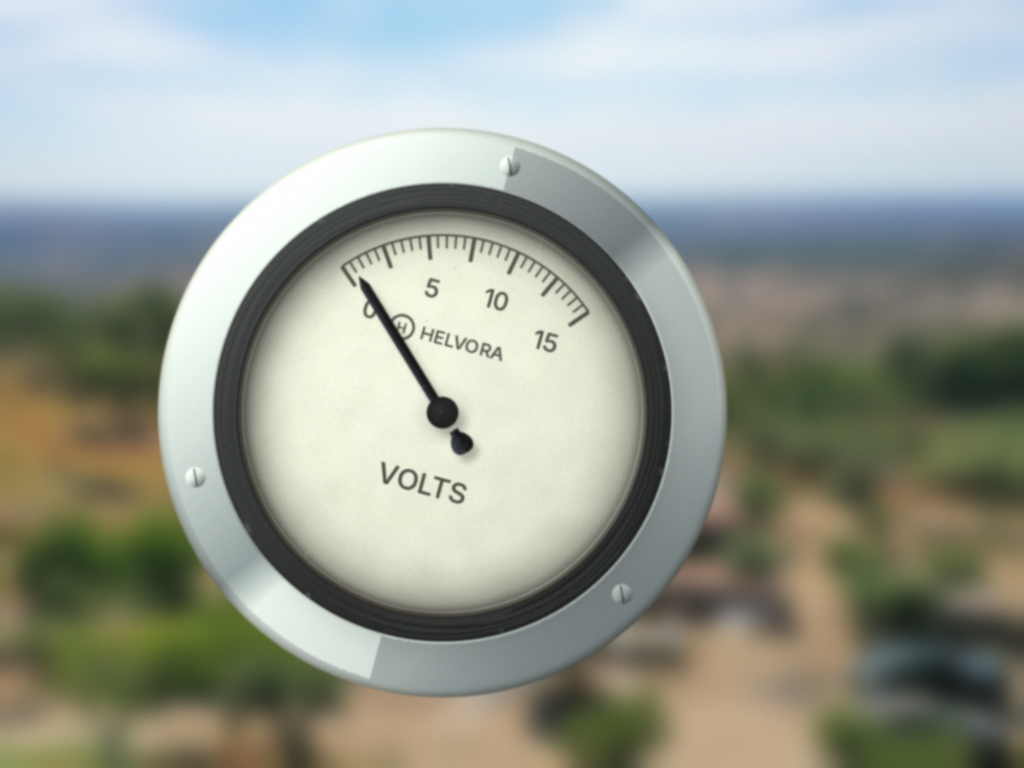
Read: {"value": 0.5, "unit": "V"}
